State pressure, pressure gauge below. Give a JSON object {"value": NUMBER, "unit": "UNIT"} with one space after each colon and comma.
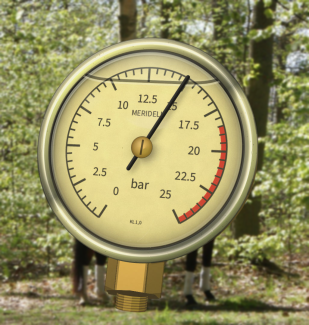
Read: {"value": 15, "unit": "bar"}
